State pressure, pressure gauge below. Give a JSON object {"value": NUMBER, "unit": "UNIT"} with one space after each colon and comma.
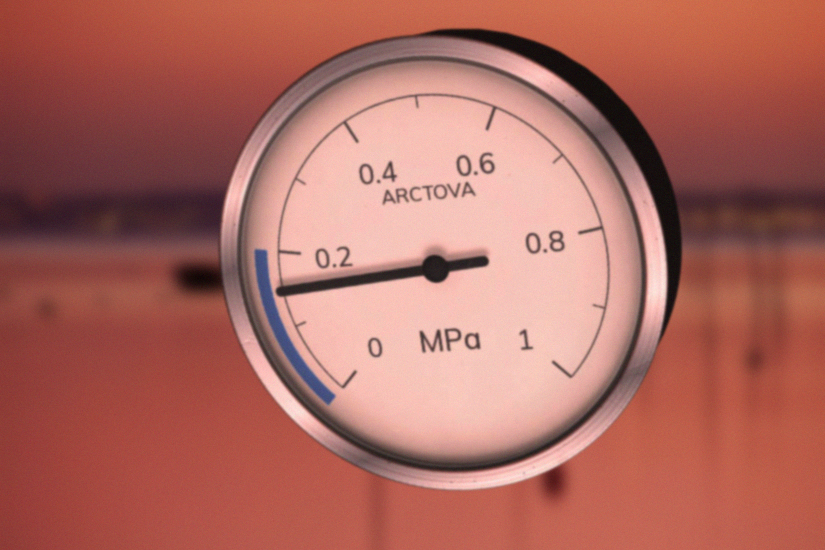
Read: {"value": 0.15, "unit": "MPa"}
